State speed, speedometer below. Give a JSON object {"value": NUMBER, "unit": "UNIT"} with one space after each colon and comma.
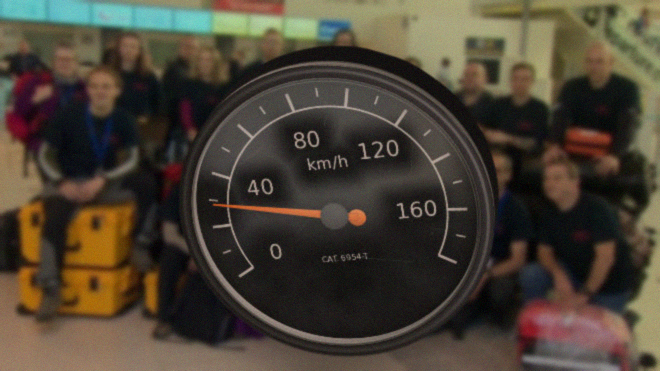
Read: {"value": 30, "unit": "km/h"}
